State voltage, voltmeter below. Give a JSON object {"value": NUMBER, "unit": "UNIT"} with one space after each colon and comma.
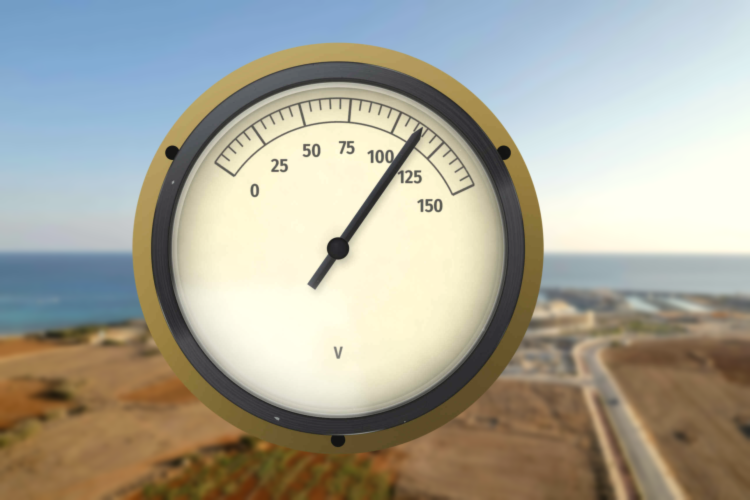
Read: {"value": 112.5, "unit": "V"}
